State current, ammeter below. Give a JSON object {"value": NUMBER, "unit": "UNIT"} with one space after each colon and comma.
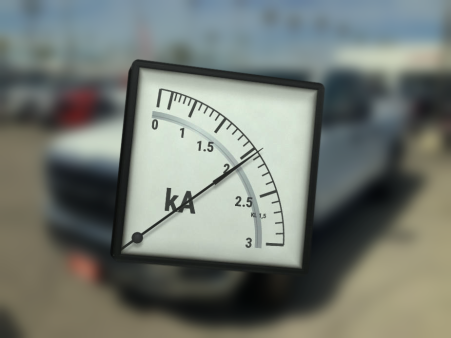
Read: {"value": 2.05, "unit": "kA"}
